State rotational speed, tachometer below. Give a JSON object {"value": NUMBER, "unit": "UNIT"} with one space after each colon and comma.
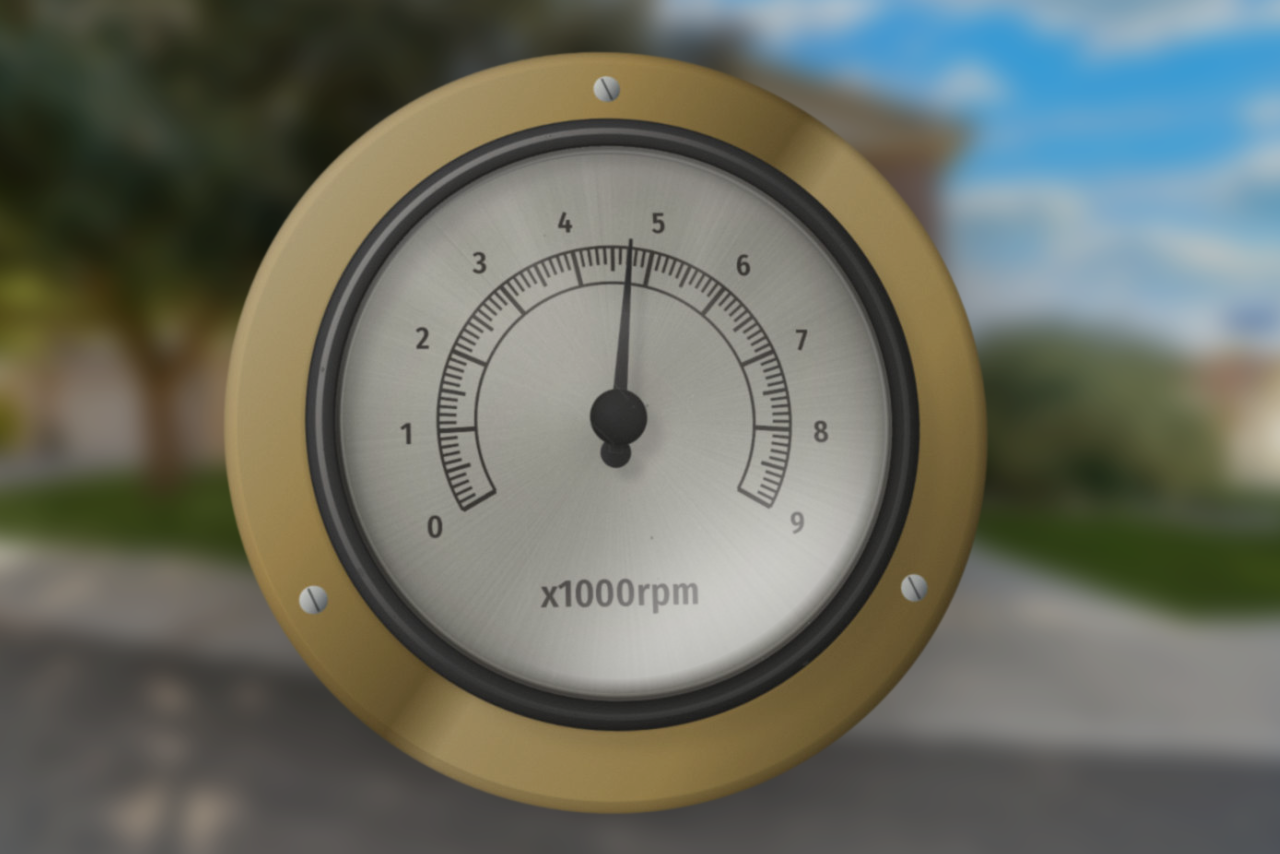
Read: {"value": 4700, "unit": "rpm"}
